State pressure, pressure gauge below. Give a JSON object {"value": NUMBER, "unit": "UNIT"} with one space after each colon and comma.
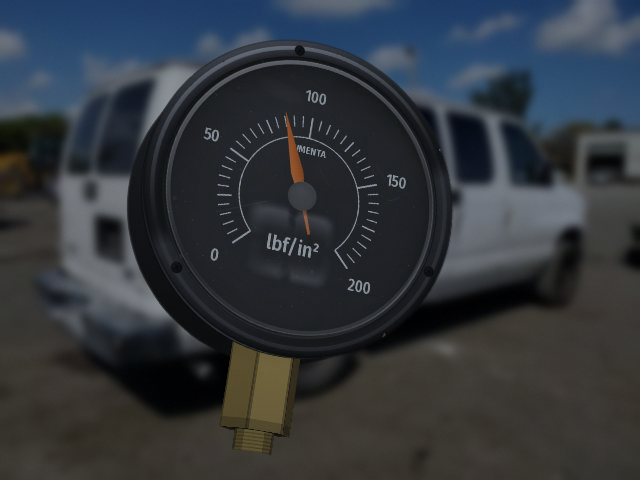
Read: {"value": 85, "unit": "psi"}
